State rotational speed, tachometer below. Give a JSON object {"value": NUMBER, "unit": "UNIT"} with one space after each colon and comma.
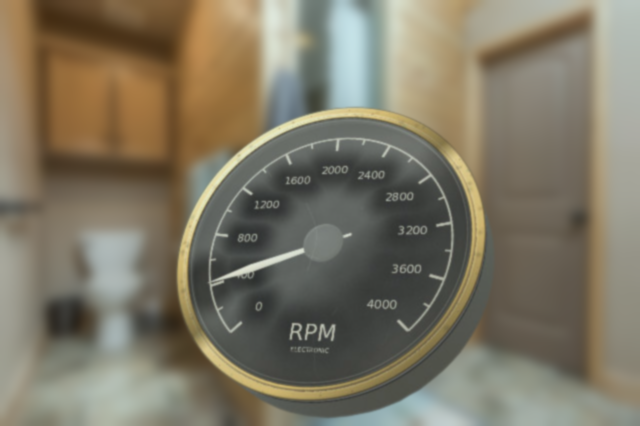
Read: {"value": 400, "unit": "rpm"}
